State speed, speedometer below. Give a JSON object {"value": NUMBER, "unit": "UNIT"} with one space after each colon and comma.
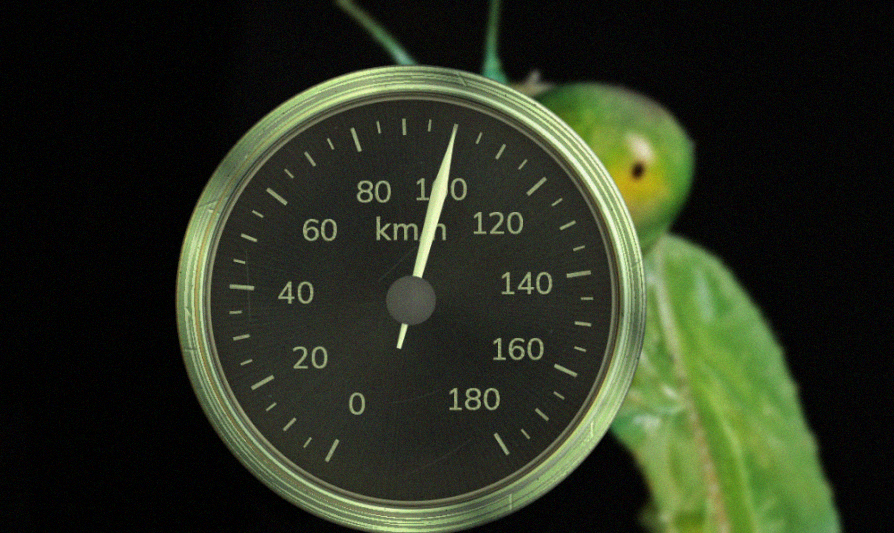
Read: {"value": 100, "unit": "km/h"}
